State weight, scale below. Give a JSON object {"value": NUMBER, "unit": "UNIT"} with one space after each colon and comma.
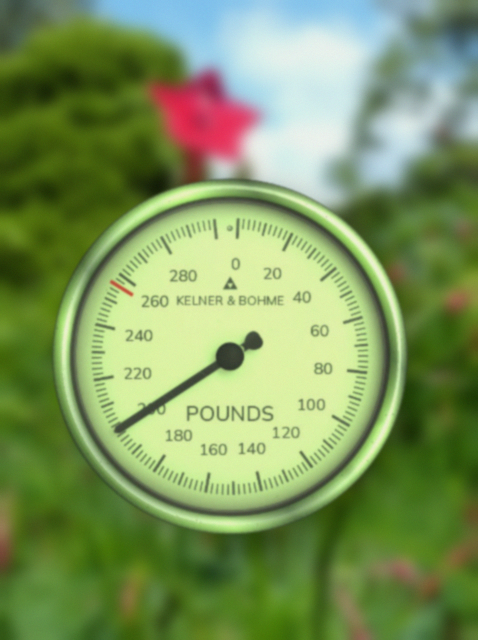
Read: {"value": 200, "unit": "lb"}
